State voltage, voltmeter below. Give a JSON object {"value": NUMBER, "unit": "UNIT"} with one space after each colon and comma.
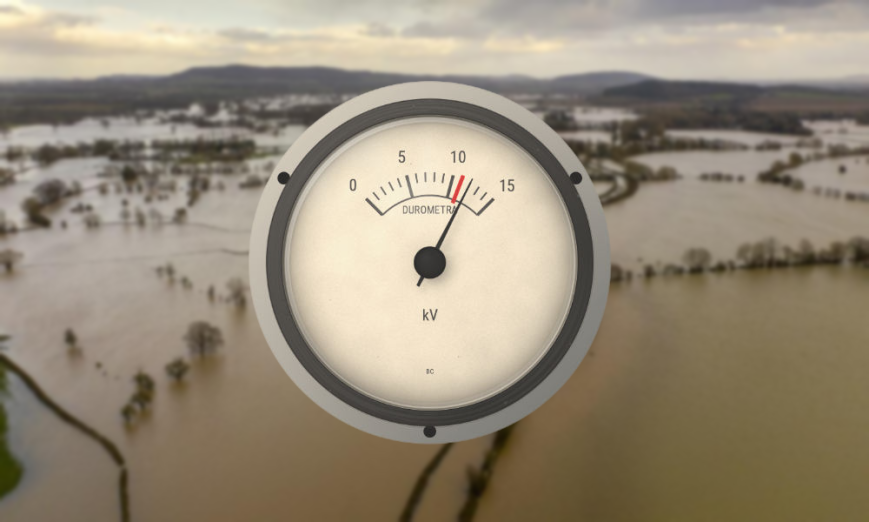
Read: {"value": 12, "unit": "kV"}
